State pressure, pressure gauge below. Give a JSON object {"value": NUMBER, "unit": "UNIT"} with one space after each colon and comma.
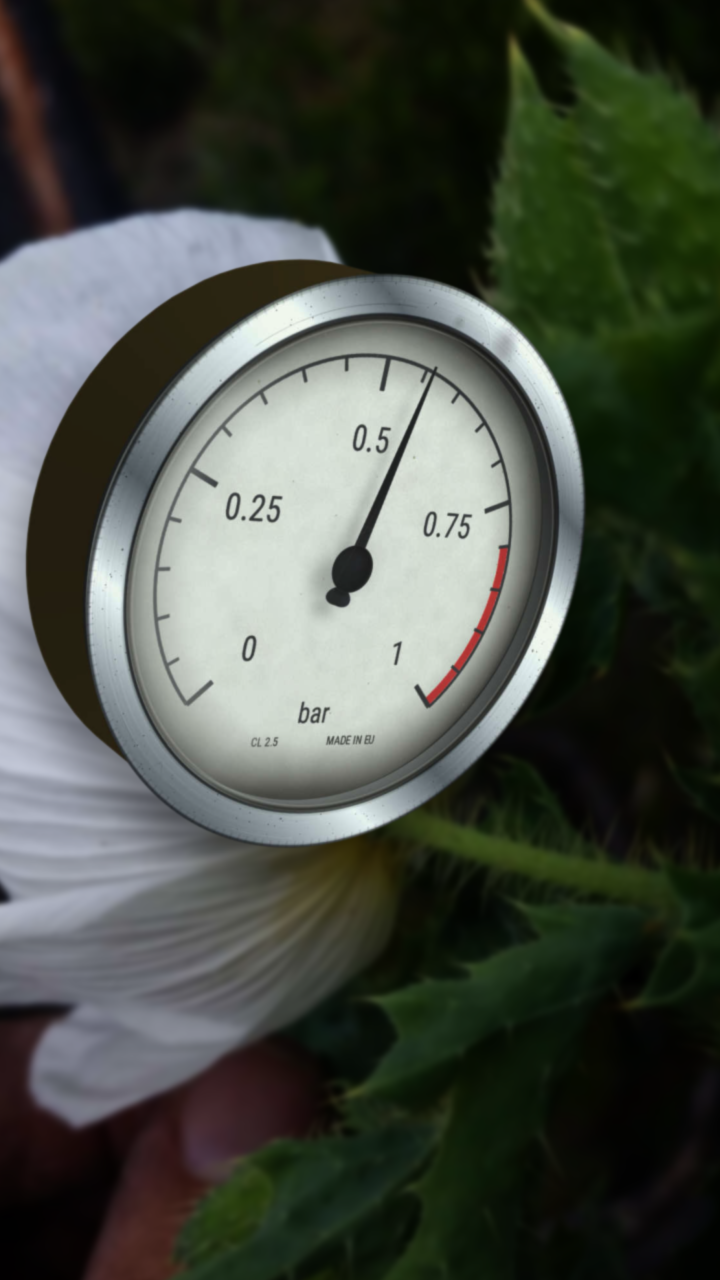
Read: {"value": 0.55, "unit": "bar"}
